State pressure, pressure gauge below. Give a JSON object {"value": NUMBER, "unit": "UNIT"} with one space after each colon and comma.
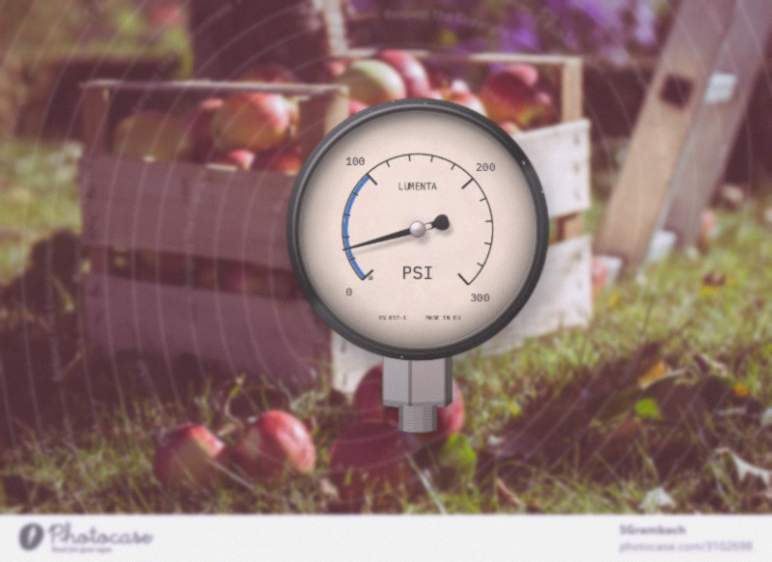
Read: {"value": 30, "unit": "psi"}
